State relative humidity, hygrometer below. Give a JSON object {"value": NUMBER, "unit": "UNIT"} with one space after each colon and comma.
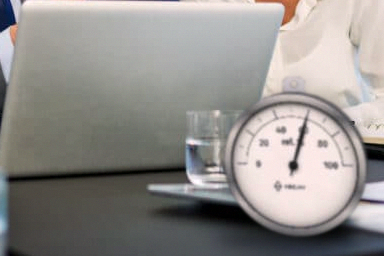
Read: {"value": 60, "unit": "%"}
